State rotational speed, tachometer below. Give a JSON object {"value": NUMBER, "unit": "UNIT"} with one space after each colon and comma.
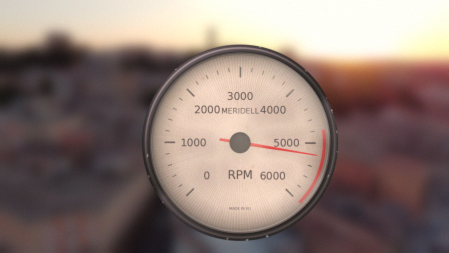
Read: {"value": 5200, "unit": "rpm"}
